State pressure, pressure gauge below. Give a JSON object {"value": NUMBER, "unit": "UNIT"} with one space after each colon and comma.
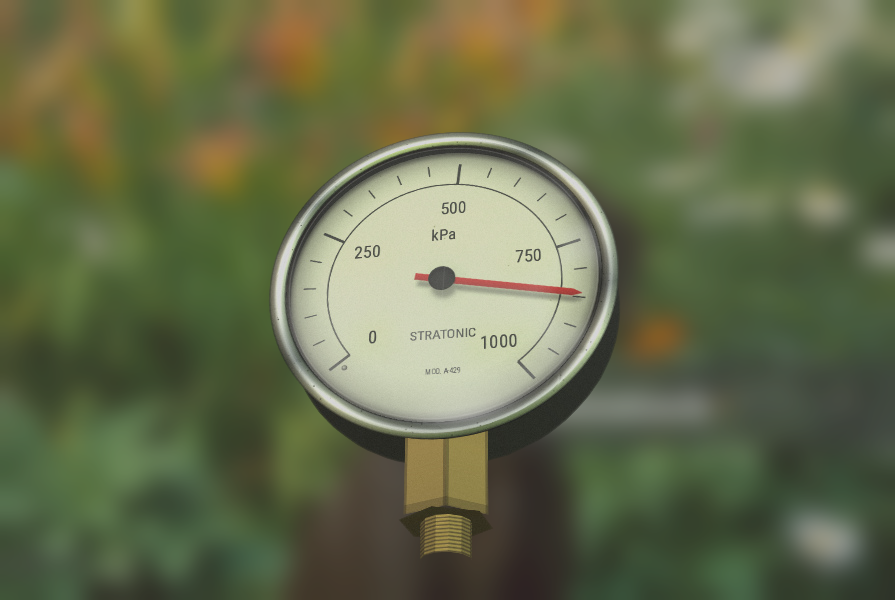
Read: {"value": 850, "unit": "kPa"}
